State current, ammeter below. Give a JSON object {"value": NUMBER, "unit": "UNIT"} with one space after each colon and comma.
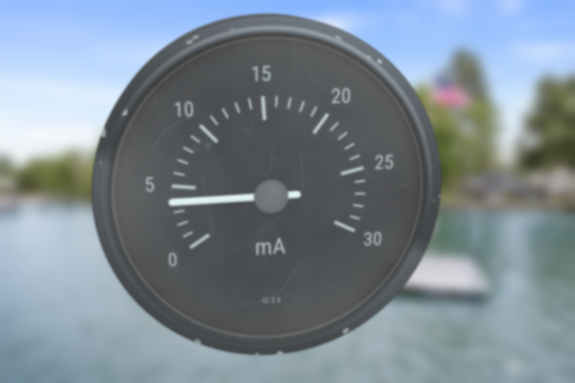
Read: {"value": 4, "unit": "mA"}
